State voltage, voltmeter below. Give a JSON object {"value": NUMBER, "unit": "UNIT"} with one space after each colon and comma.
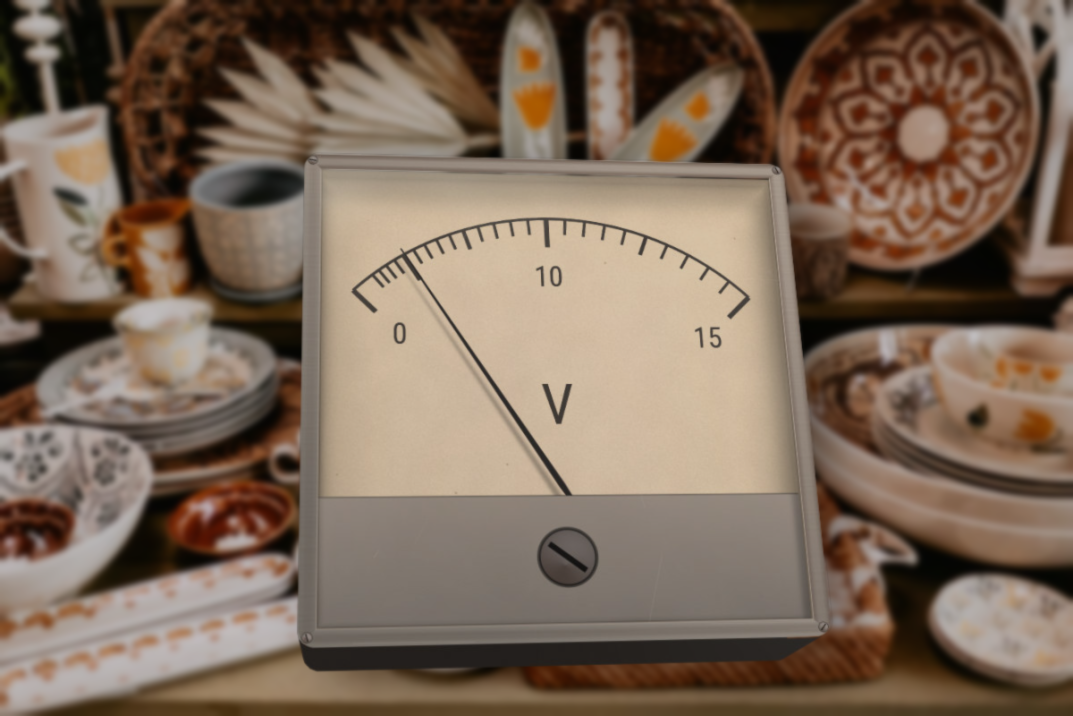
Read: {"value": 5, "unit": "V"}
